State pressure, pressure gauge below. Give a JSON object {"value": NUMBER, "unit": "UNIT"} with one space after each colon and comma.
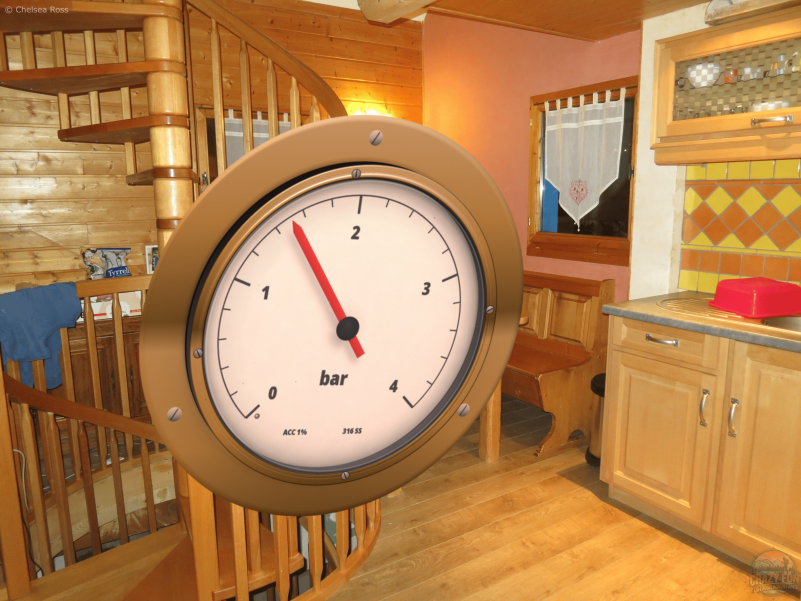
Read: {"value": 1.5, "unit": "bar"}
